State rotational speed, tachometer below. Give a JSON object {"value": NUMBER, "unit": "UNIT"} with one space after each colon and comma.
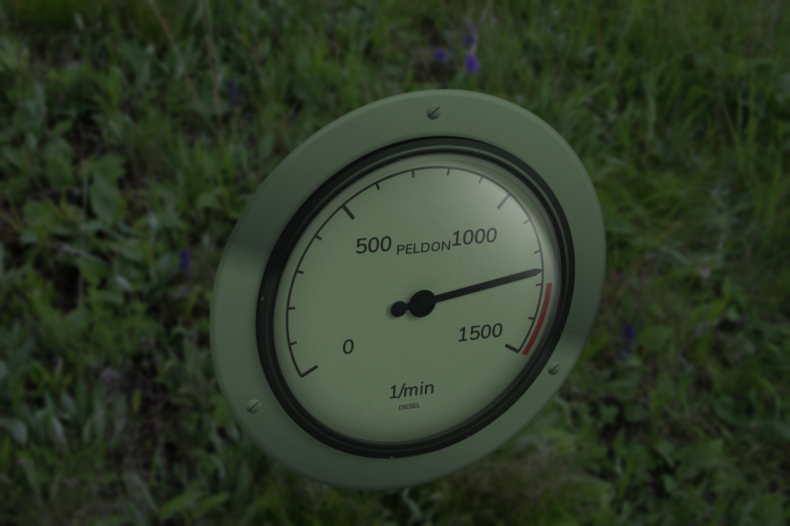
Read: {"value": 1250, "unit": "rpm"}
